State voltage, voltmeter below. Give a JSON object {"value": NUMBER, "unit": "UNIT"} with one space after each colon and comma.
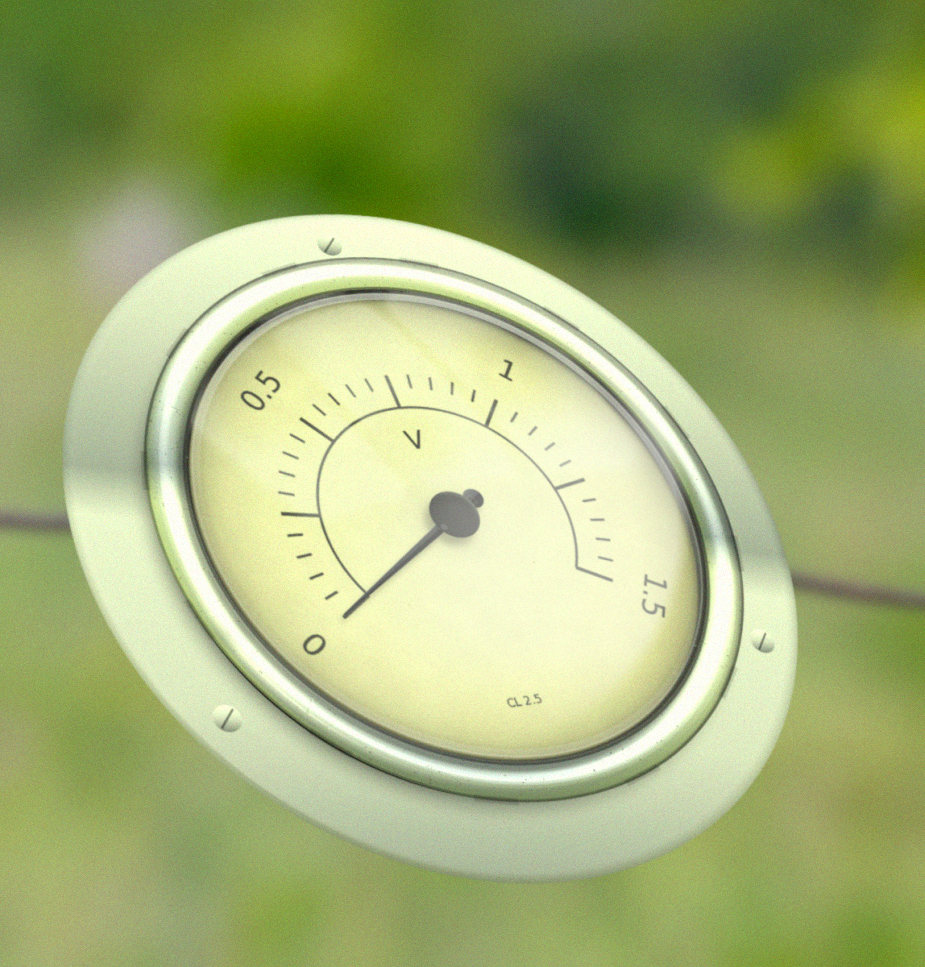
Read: {"value": 0, "unit": "V"}
